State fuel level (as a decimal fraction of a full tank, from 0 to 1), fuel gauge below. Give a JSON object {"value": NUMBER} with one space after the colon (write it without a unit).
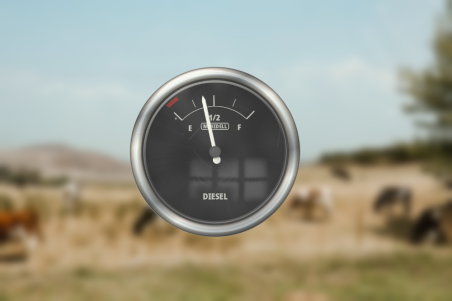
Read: {"value": 0.375}
